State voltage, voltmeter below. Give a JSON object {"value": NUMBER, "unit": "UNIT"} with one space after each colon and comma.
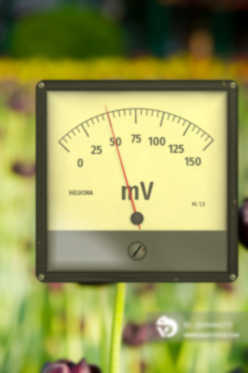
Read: {"value": 50, "unit": "mV"}
